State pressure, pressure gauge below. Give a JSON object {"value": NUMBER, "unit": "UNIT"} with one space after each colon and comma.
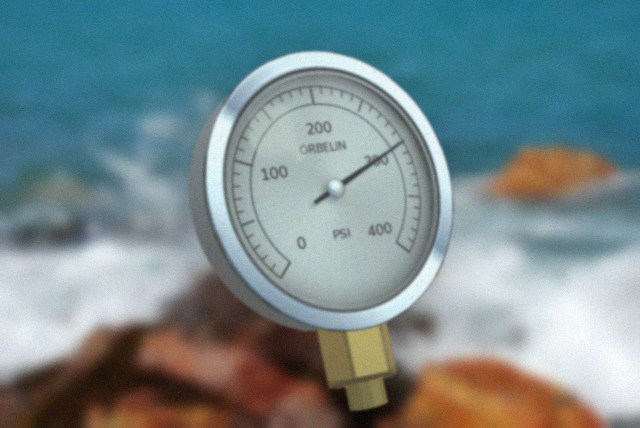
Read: {"value": 300, "unit": "psi"}
